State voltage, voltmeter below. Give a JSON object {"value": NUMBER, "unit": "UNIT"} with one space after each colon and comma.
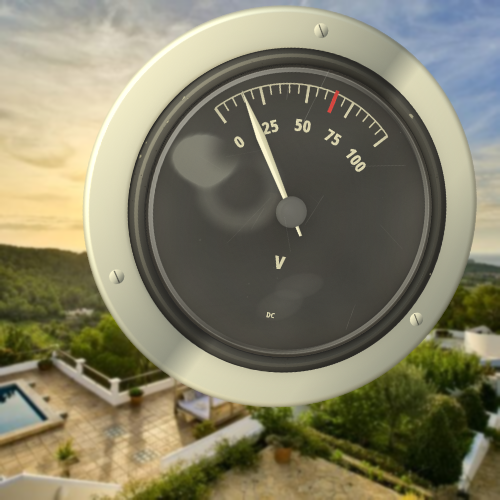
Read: {"value": 15, "unit": "V"}
